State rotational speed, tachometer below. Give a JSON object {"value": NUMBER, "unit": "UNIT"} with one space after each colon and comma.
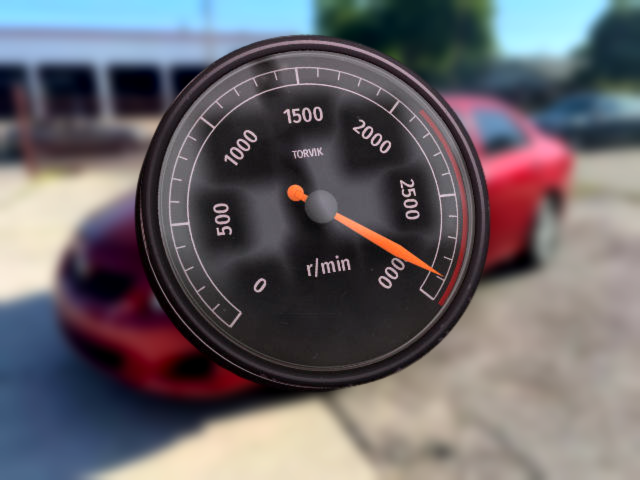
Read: {"value": 2900, "unit": "rpm"}
